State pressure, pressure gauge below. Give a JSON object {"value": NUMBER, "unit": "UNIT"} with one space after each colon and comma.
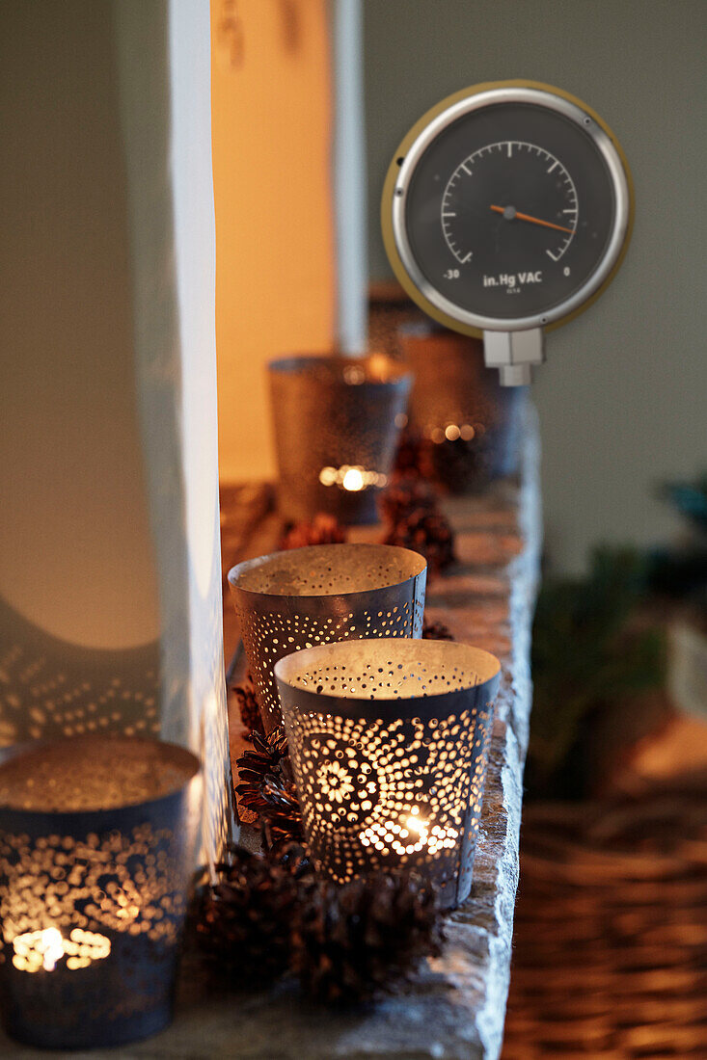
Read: {"value": -3, "unit": "inHg"}
